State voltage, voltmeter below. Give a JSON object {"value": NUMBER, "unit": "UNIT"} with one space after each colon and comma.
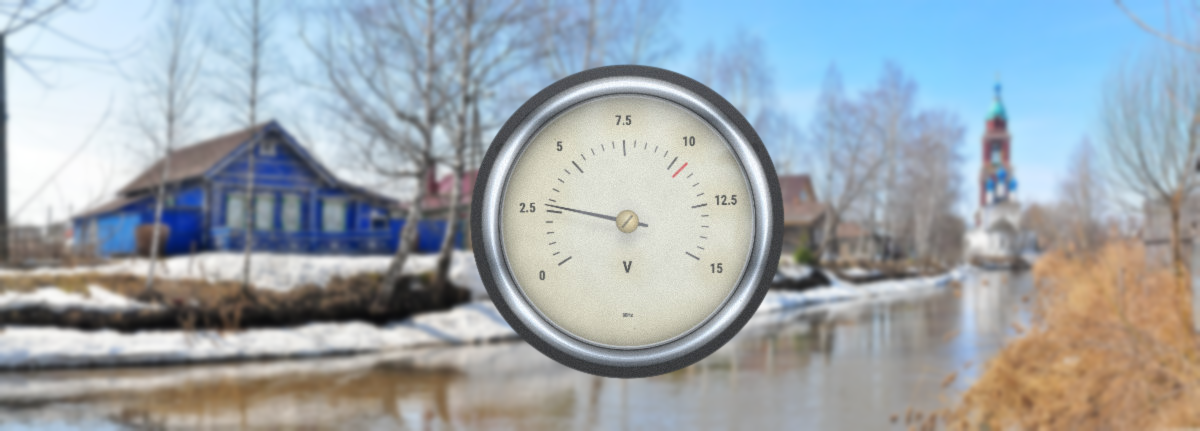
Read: {"value": 2.75, "unit": "V"}
